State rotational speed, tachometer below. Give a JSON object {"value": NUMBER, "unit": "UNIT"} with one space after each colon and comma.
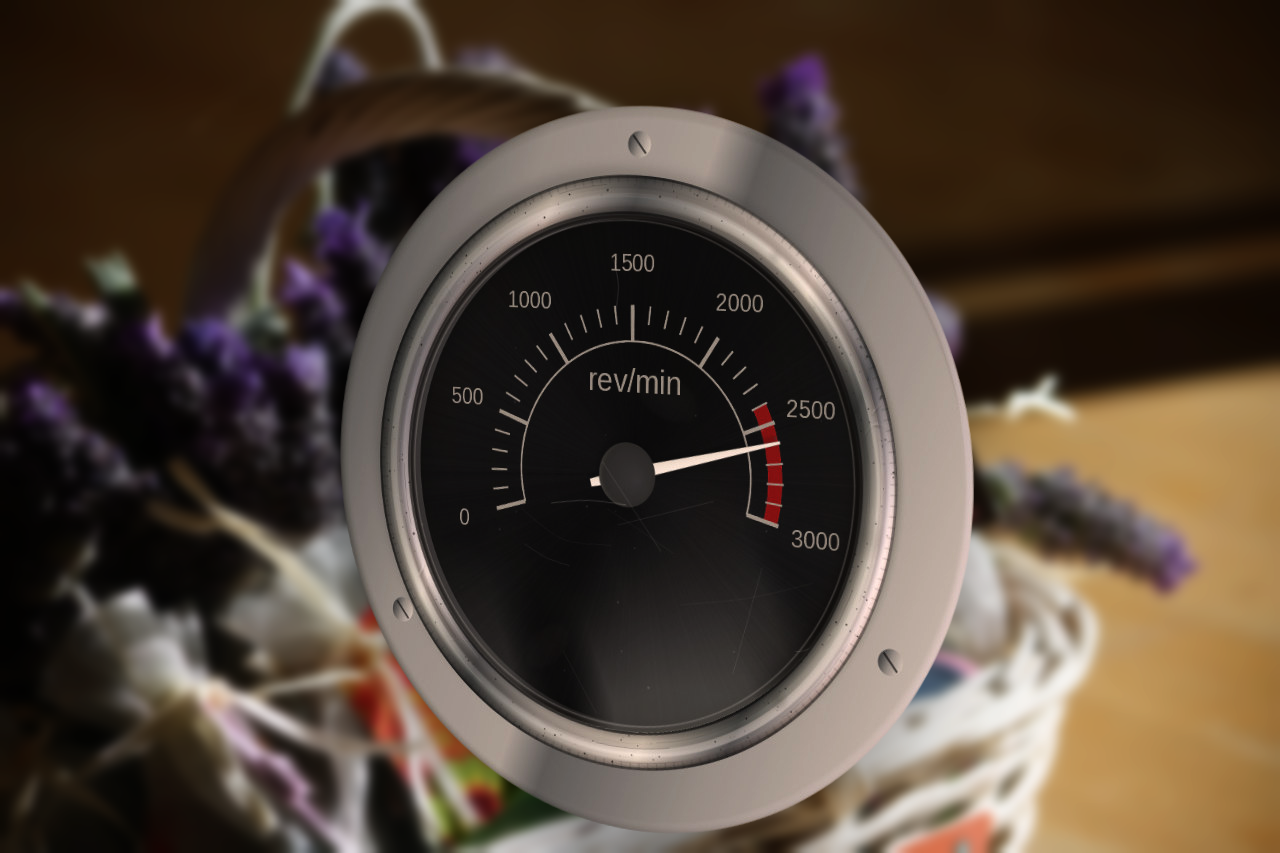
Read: {"value": 2600, "unit": "rpm"}
